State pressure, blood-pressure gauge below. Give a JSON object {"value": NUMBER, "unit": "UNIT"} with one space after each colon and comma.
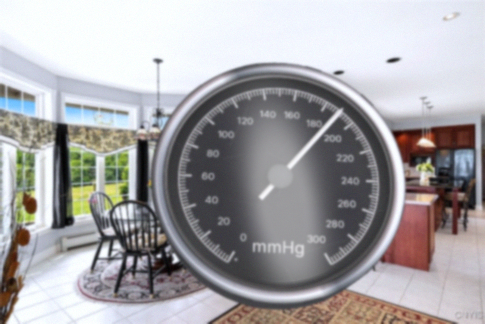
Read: {"value": 190, "unit": "mmHg"}
